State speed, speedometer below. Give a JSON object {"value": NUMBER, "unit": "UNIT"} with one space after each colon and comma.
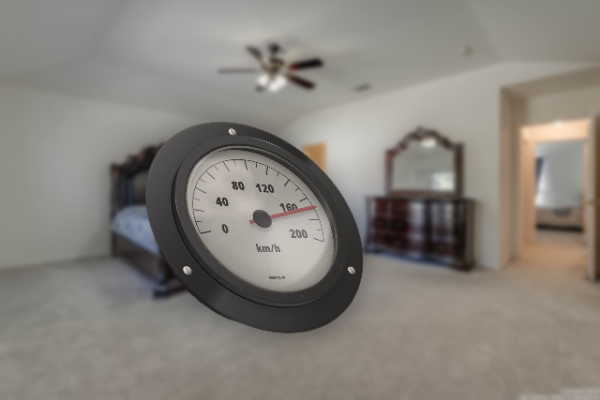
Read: {"value": 170, "unit": "km/h"}
